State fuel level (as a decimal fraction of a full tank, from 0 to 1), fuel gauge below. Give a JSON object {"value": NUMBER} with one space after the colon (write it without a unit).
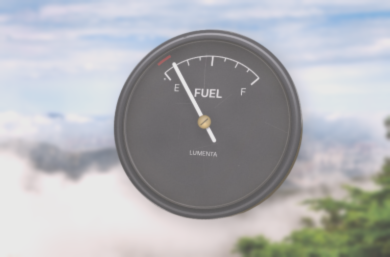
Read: {"value": 0.125}
